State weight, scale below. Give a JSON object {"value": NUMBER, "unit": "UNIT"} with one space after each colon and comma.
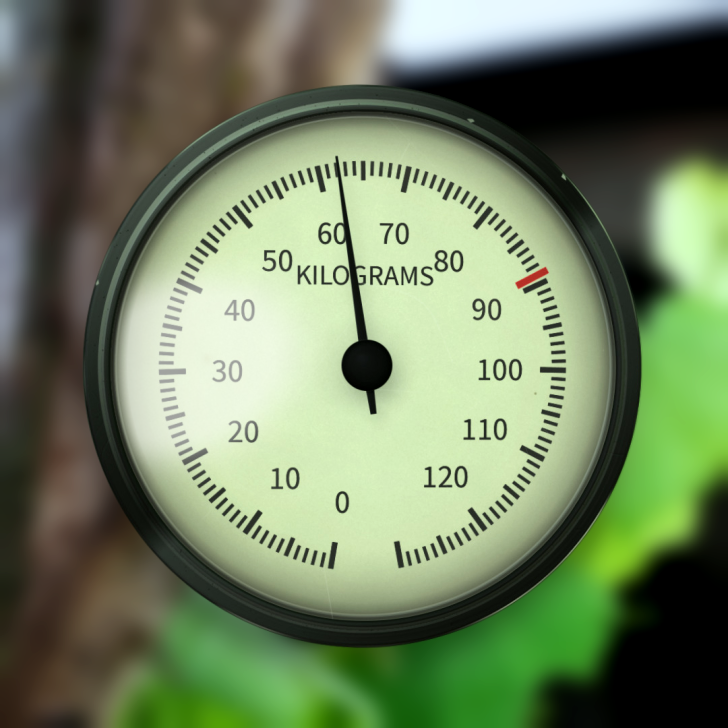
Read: {"value": 62, "unit": "kg"}
